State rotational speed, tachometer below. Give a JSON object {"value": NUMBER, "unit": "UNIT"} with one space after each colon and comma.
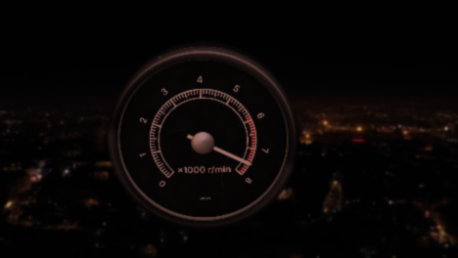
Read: {"value": 7500, "unit": "rpm"}
